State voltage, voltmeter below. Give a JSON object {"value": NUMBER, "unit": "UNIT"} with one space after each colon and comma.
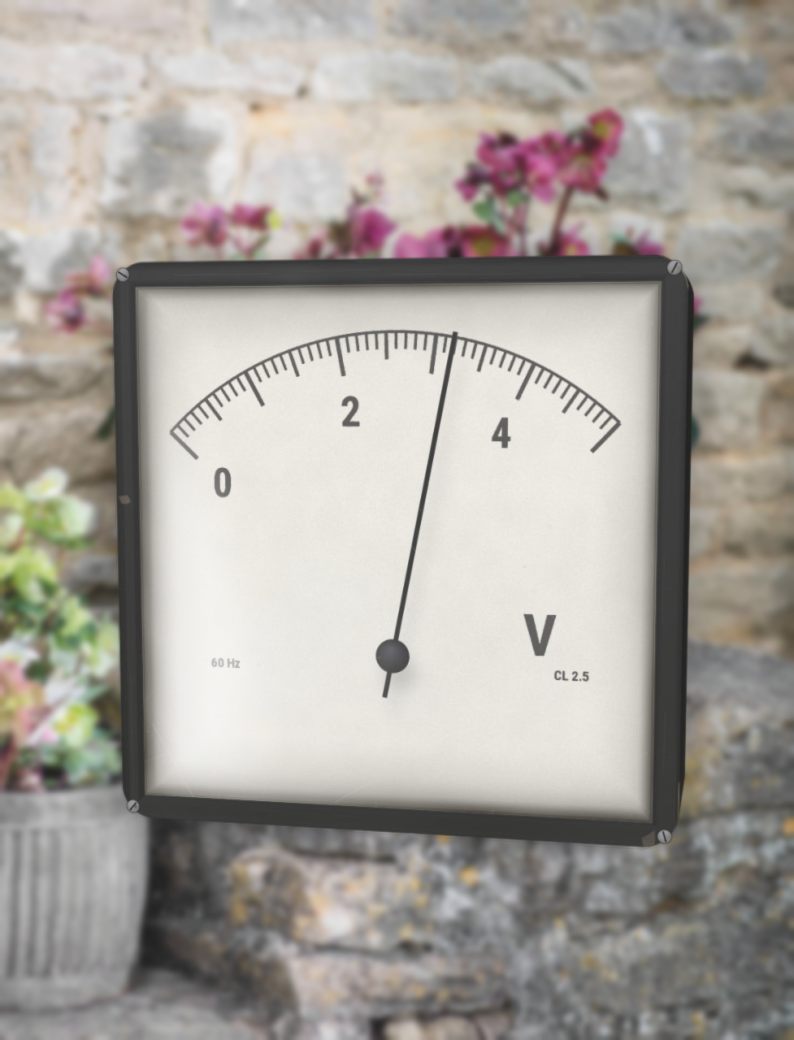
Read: {"value": 3.2, "unit": "V"}
